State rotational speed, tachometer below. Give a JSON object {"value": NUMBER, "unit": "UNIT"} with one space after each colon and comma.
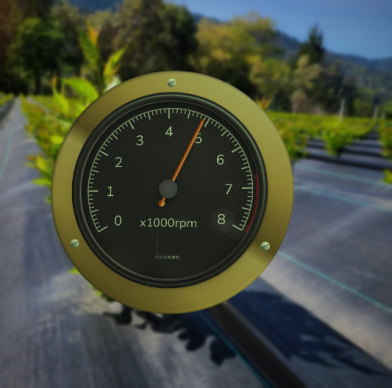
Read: {"value": 4900, "unit": "rpm"}
